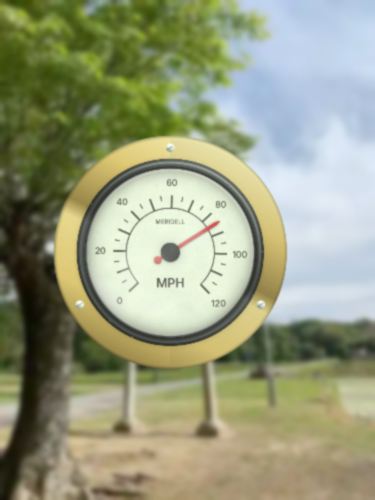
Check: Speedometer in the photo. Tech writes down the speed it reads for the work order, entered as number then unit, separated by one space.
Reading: 85 mph
